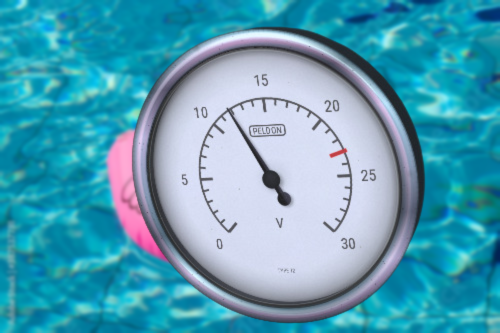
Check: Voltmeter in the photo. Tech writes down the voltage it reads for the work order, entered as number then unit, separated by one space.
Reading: 12 V
